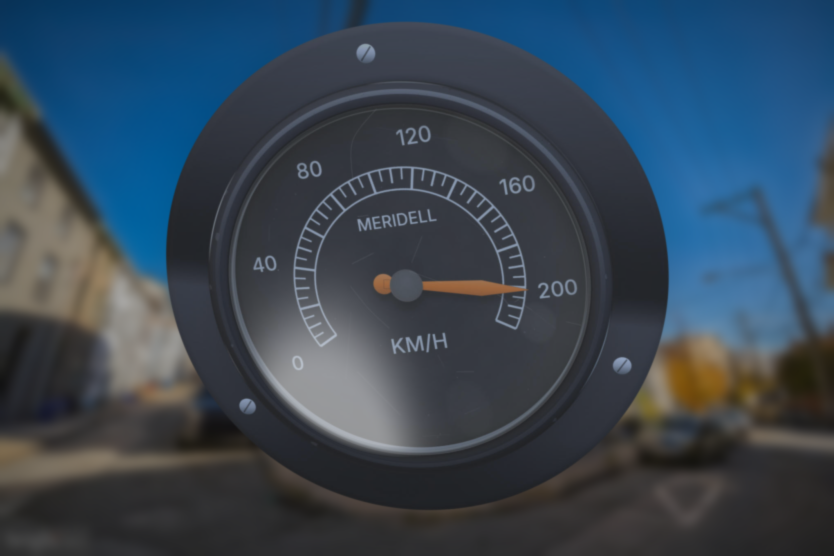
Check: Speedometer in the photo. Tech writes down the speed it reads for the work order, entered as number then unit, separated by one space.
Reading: 200 km/h
